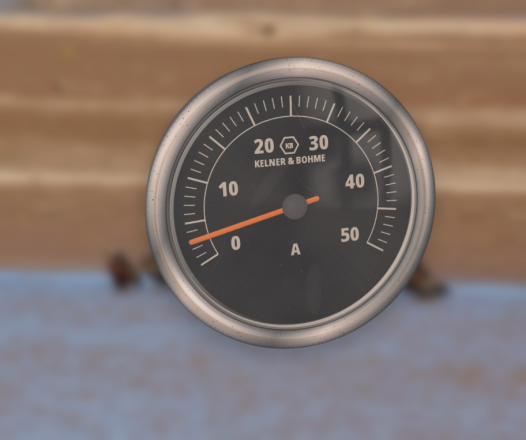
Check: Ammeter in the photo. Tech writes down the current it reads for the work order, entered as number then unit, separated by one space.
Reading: 3 A
